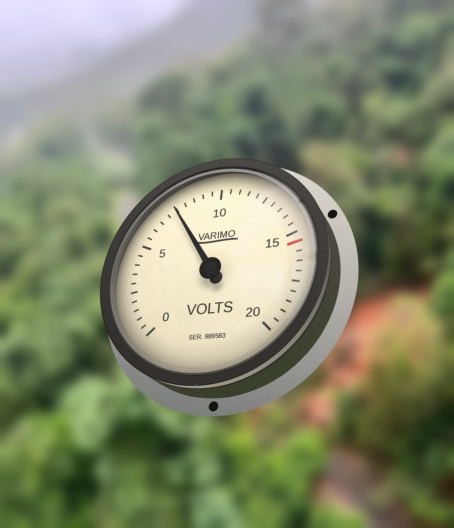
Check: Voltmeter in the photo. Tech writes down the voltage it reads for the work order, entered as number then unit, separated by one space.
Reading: 7.5 V
